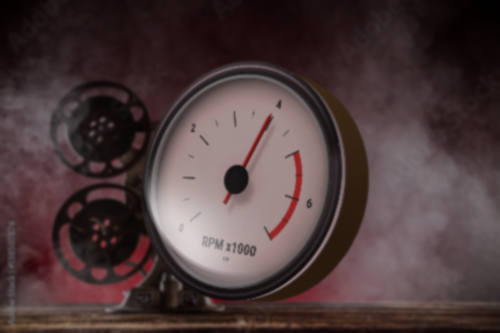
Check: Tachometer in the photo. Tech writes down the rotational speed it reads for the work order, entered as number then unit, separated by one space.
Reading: 4000 rpm
